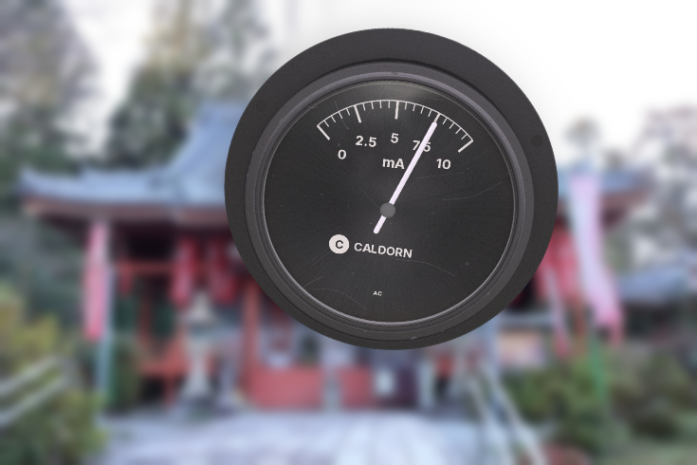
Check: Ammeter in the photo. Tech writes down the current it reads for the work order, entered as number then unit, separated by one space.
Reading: 7.5 mA
